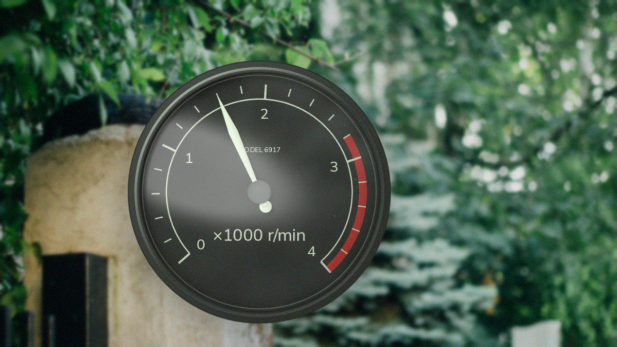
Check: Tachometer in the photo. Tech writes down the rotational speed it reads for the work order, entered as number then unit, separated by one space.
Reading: 1600 rpm
